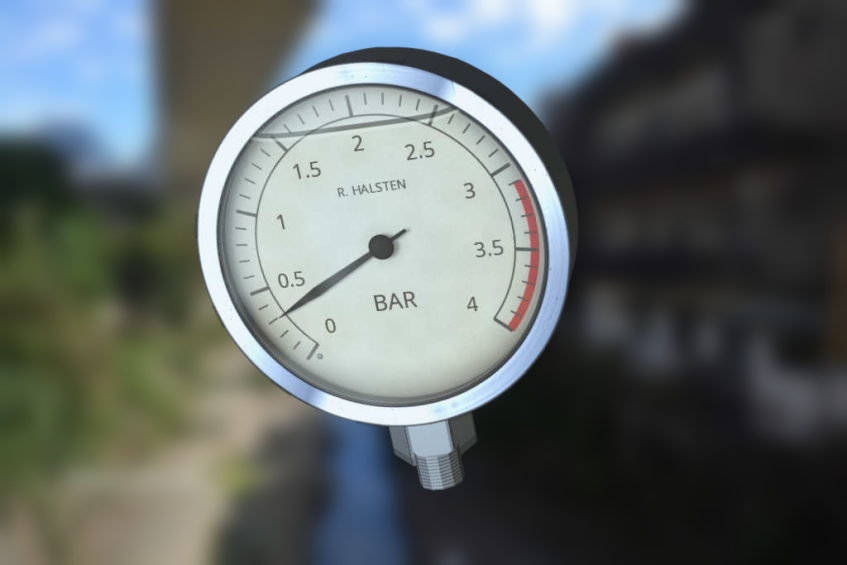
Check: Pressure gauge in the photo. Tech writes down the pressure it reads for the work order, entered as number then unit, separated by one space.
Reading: 0.3 bar
